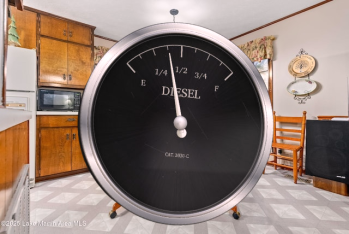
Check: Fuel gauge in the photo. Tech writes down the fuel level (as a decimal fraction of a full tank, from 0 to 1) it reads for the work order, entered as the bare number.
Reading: 0.375
